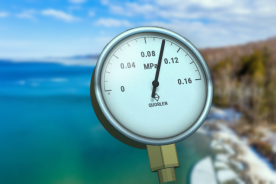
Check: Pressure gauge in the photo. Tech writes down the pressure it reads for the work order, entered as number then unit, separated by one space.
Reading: 0.1 MPa
